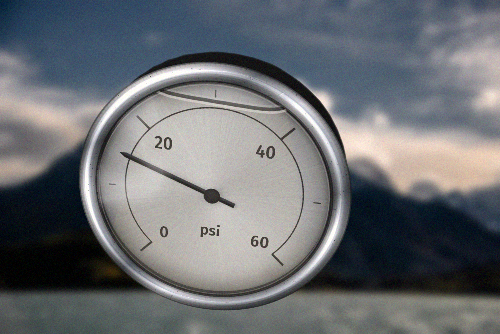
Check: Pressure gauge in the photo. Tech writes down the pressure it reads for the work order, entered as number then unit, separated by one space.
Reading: 15 psi
